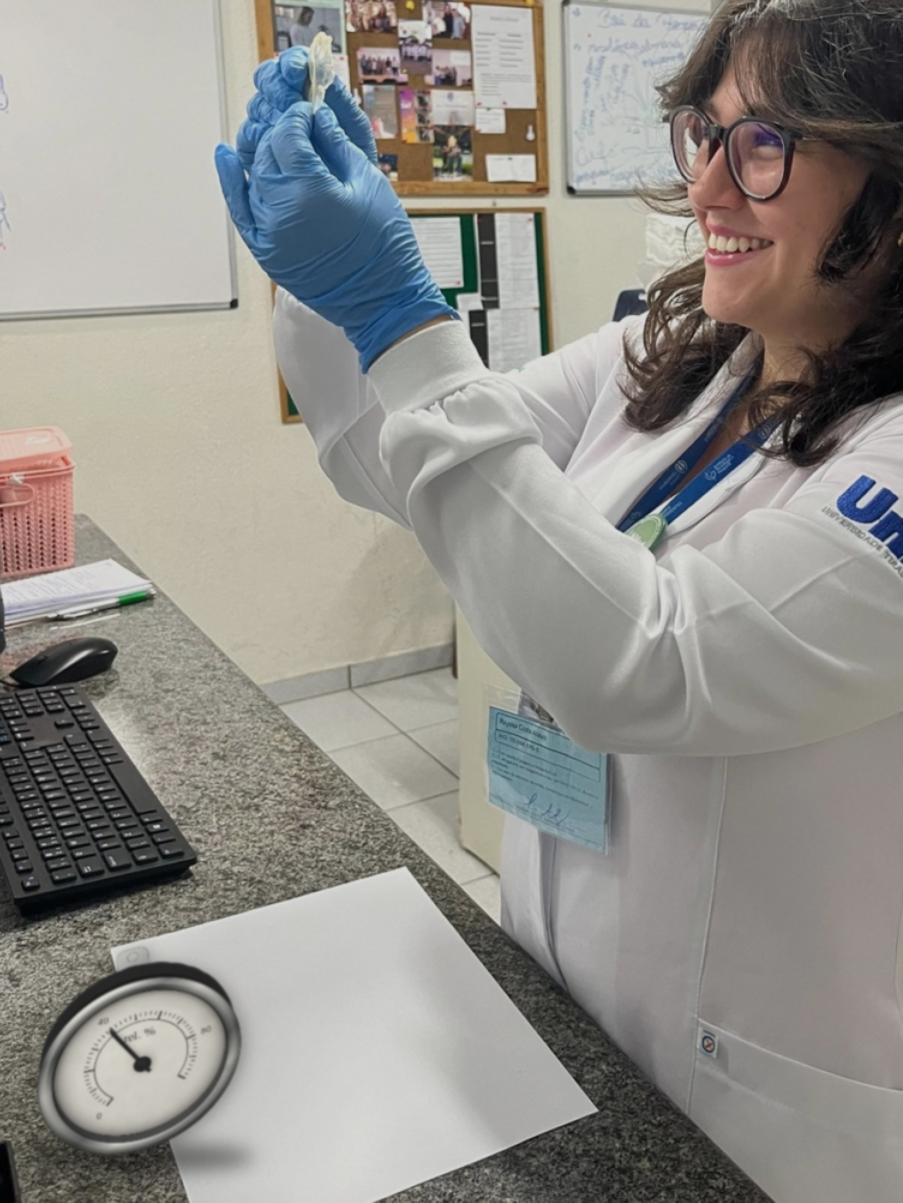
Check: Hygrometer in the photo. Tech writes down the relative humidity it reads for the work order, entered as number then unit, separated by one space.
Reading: 40 %
